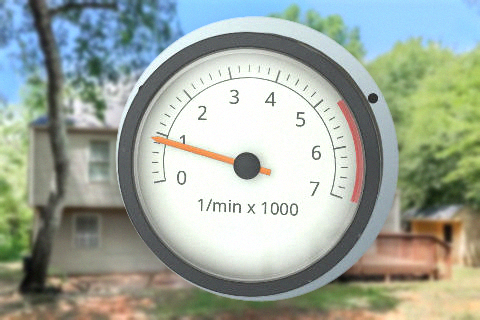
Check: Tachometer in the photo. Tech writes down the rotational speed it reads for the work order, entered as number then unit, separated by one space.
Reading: 900 rpm
